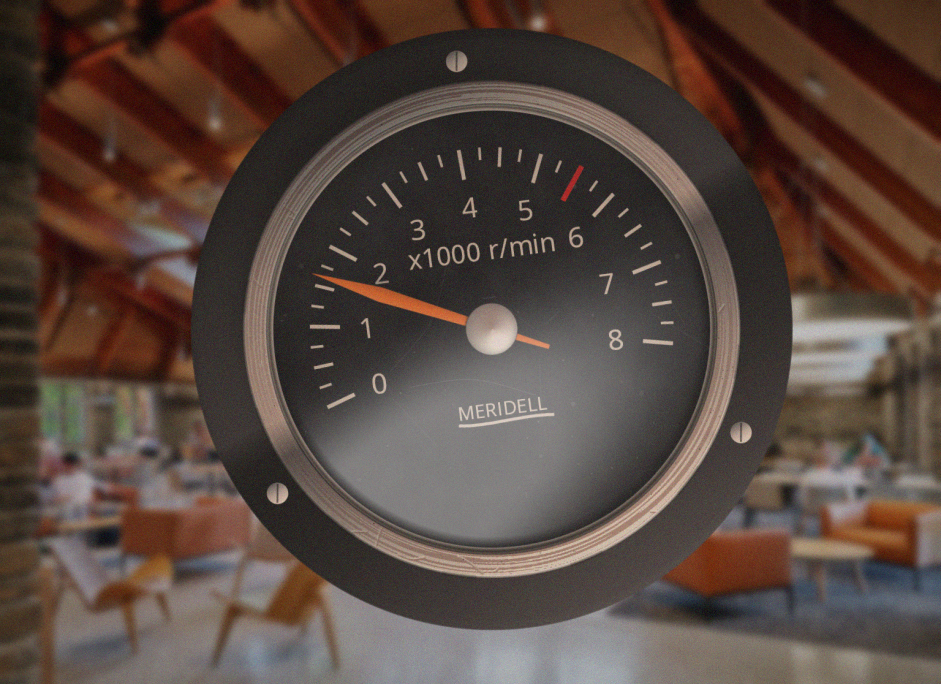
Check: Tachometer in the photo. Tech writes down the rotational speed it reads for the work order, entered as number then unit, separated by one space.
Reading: 1625 rpm
